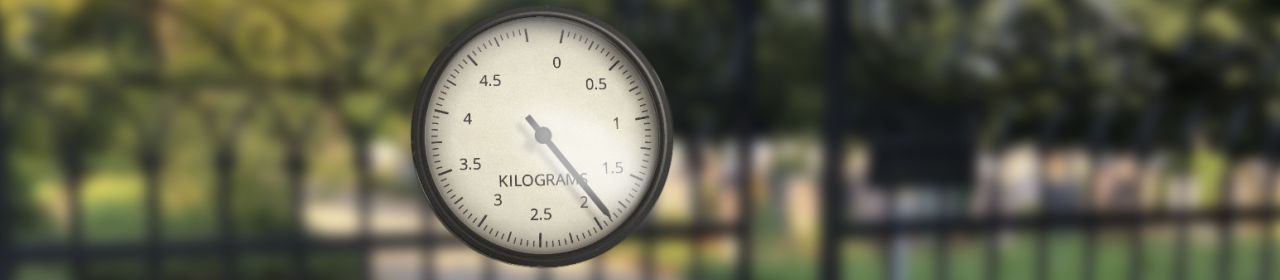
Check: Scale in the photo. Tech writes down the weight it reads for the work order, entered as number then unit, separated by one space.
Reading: 1.9 kg
